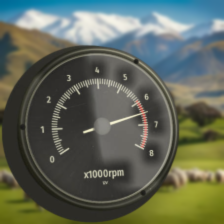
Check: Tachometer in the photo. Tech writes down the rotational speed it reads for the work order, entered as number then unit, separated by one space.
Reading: 6500 rpm
